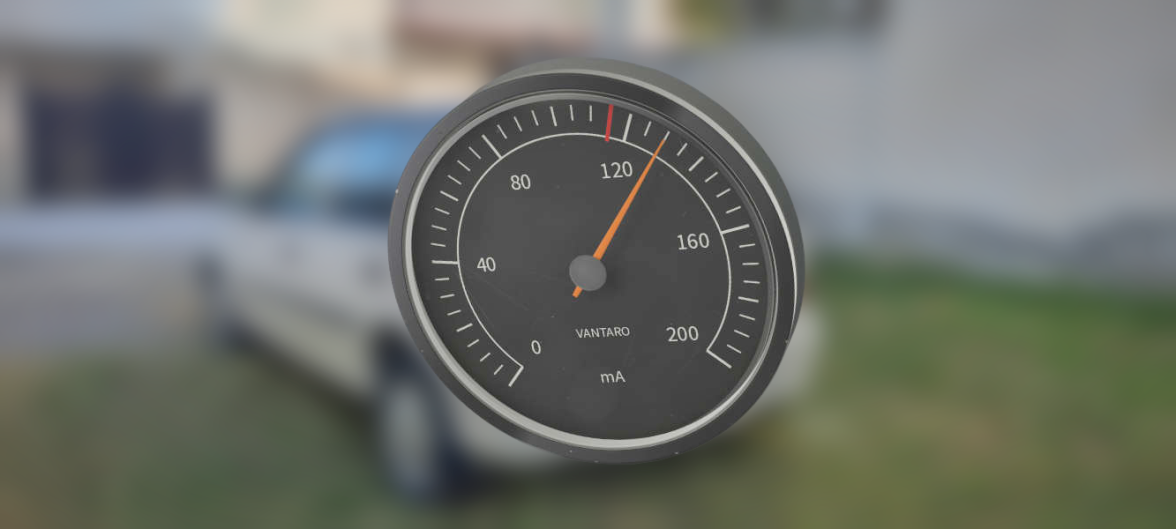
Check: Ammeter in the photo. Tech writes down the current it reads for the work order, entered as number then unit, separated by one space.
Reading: 130 mA
